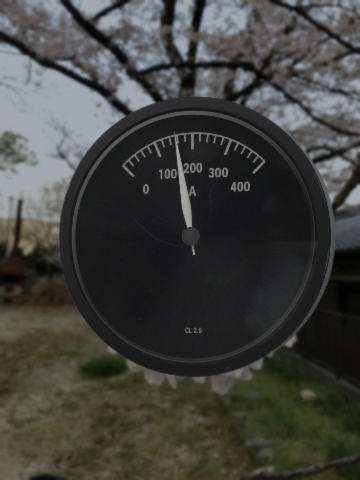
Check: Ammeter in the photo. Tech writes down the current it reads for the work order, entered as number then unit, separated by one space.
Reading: 160 A
